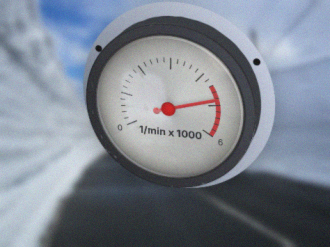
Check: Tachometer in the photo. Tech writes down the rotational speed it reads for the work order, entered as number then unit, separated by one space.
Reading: 4800 rpm
